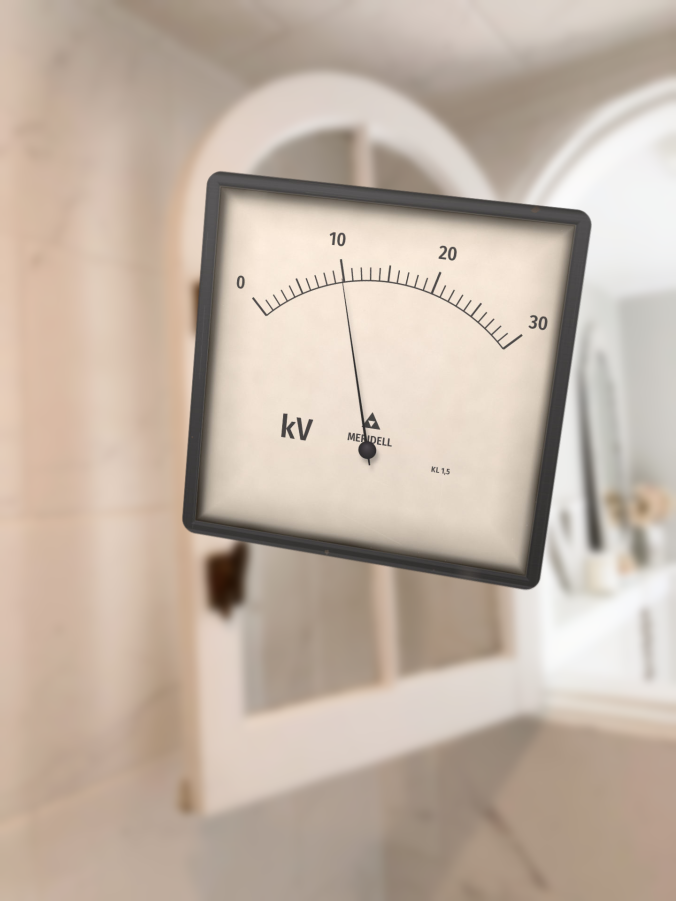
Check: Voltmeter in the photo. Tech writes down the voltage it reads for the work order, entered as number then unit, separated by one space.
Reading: 10 kV
